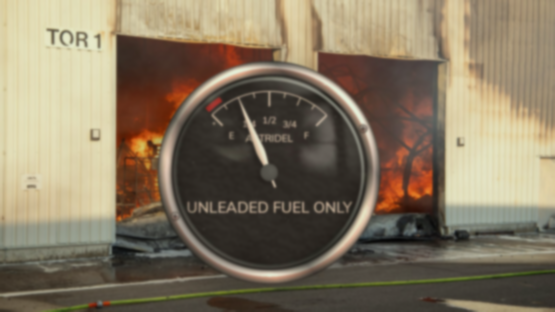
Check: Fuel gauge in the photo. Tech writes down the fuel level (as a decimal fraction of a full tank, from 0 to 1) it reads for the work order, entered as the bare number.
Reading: 0.25
